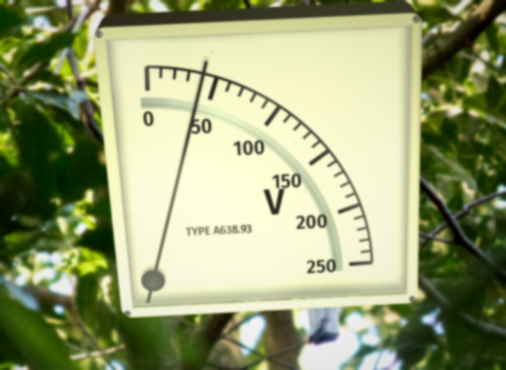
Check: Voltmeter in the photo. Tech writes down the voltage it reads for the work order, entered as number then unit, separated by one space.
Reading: 40 V
